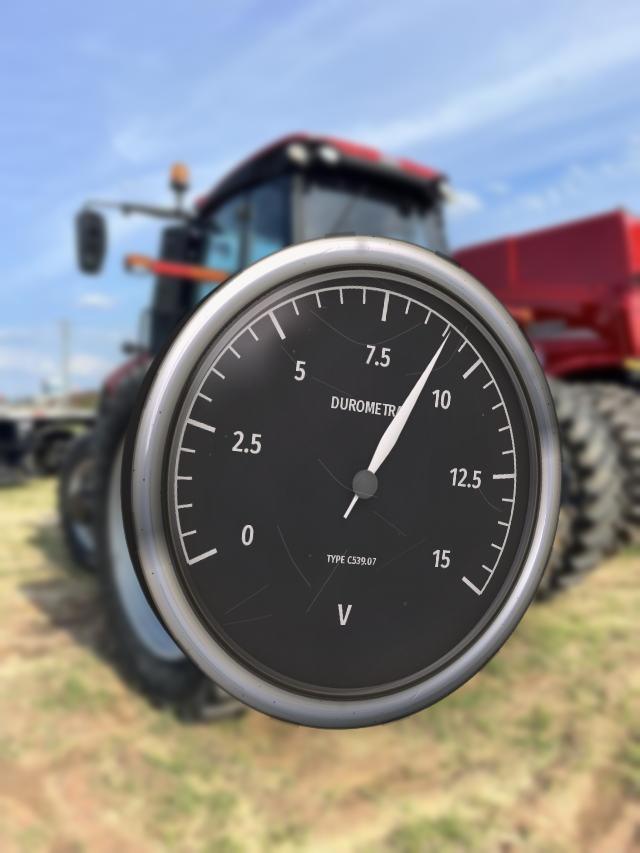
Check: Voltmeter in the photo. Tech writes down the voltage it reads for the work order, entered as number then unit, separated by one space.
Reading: 9 V
